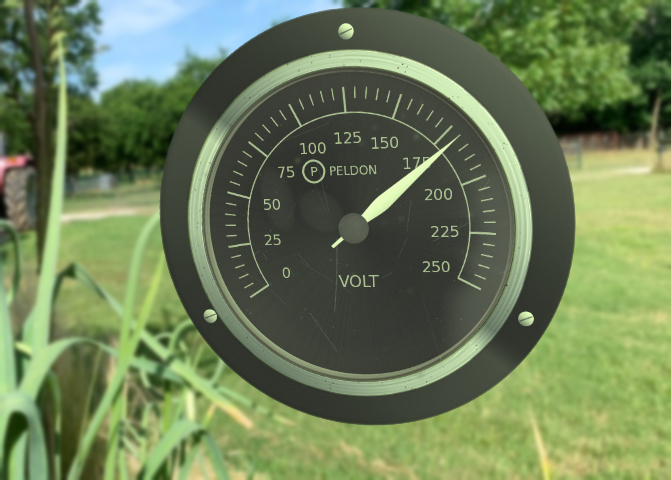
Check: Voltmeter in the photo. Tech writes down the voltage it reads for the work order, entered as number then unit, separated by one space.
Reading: 180 V
